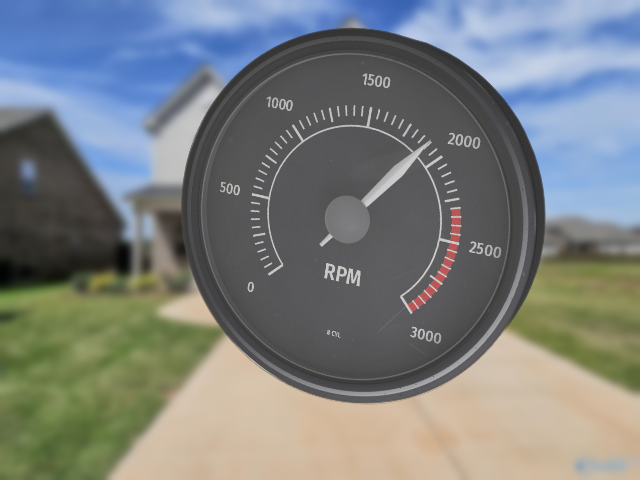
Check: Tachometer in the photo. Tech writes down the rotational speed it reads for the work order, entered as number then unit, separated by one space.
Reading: 1900 rpm
